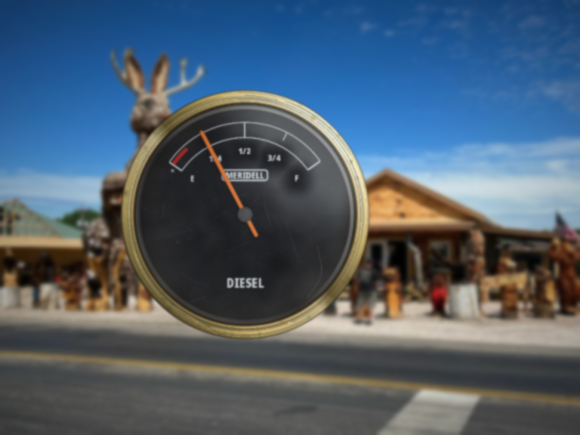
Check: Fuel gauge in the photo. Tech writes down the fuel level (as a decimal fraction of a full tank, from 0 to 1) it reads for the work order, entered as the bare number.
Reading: 0.25
